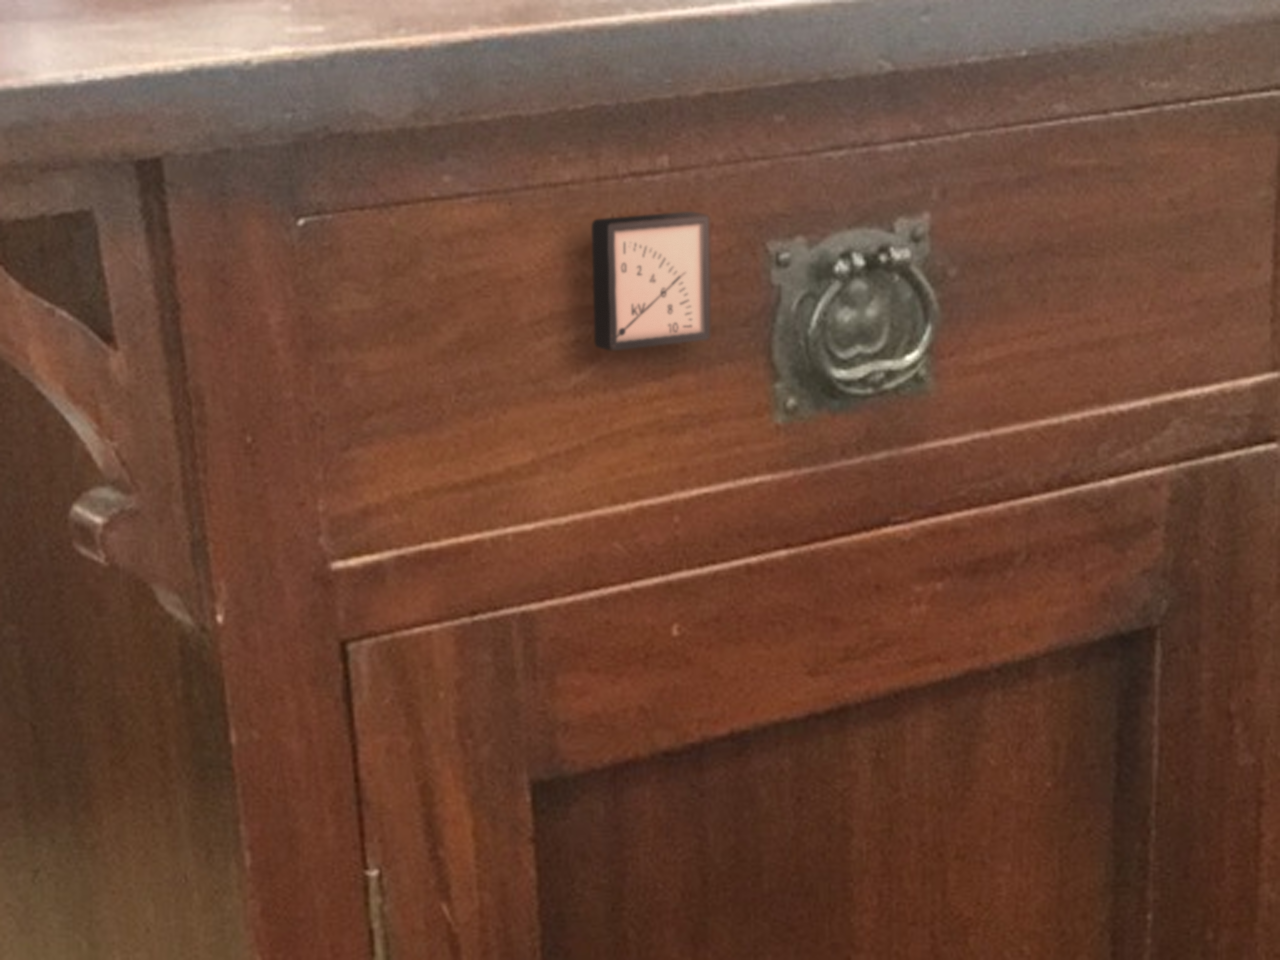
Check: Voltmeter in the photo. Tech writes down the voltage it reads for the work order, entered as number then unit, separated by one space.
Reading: 6 kV
